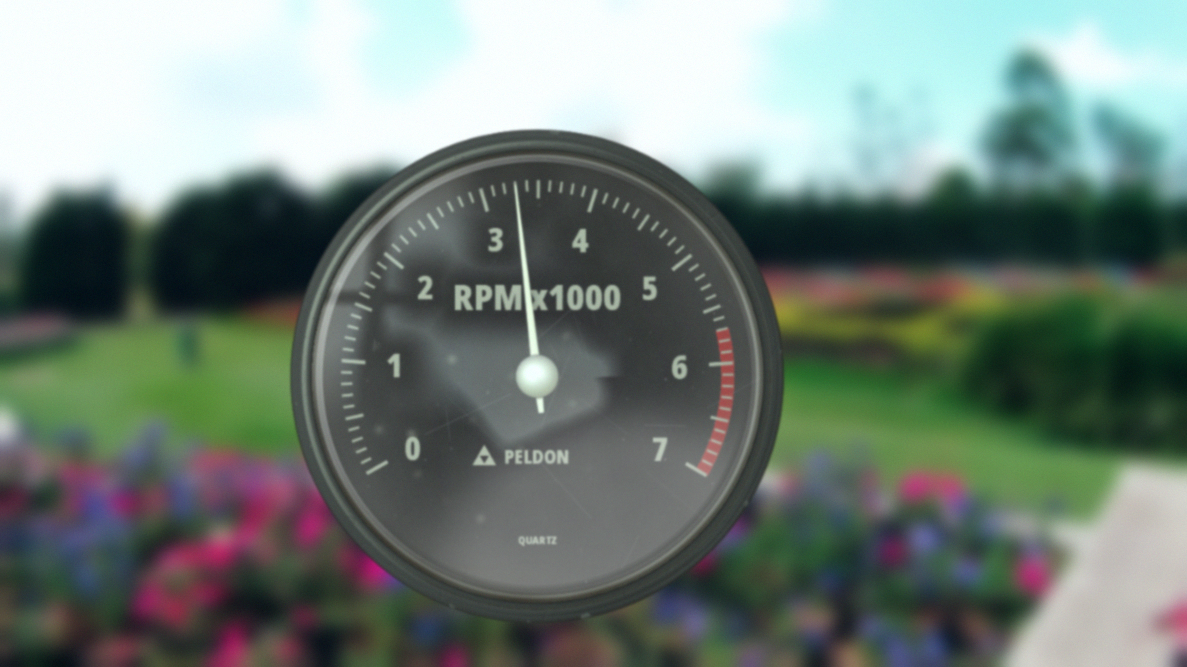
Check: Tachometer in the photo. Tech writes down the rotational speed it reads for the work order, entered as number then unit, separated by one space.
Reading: 3300 rpm
